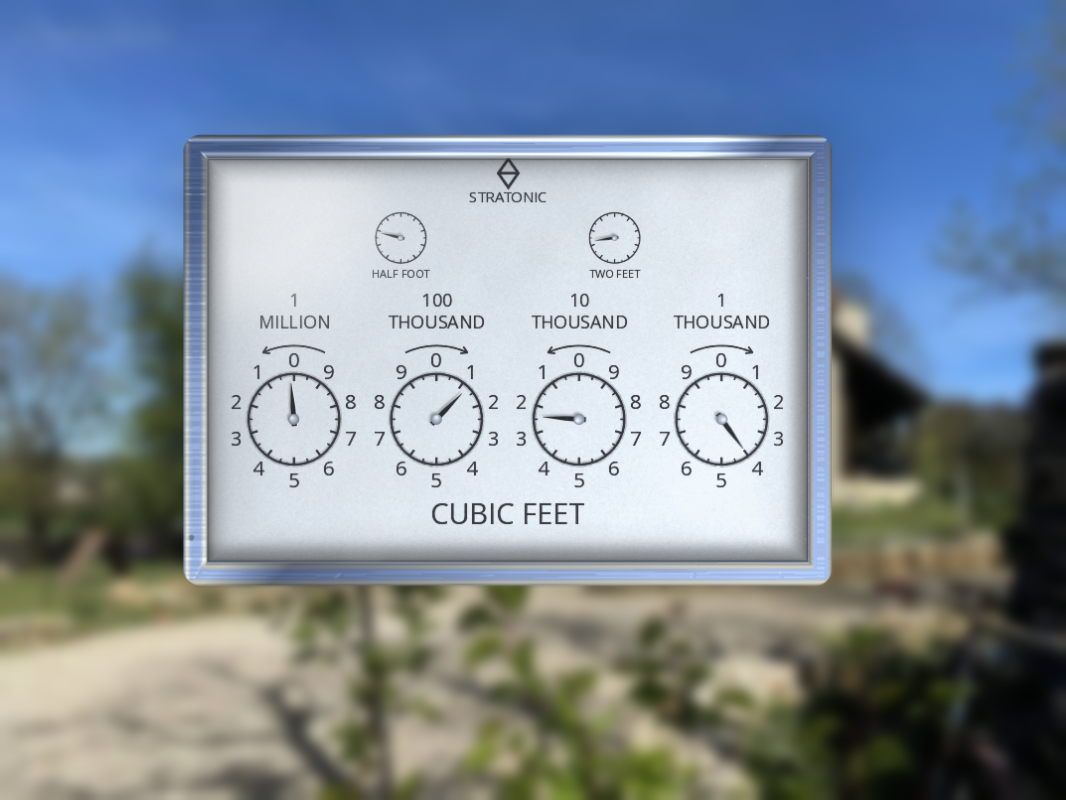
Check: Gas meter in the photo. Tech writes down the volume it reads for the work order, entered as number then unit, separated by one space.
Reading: 12400 ft³
